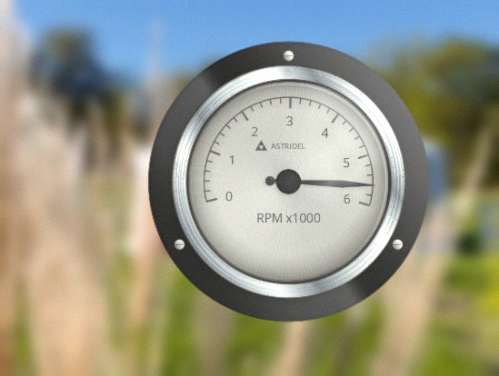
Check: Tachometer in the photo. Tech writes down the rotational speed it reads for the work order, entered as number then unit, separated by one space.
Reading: 5600 rpm
